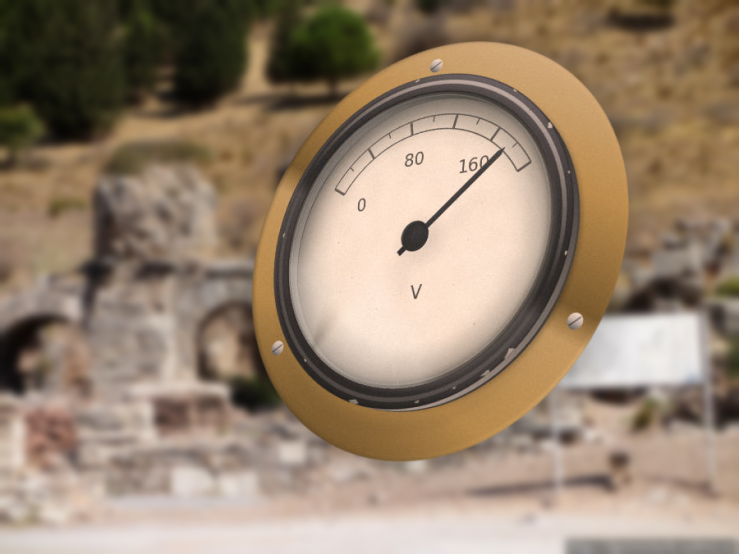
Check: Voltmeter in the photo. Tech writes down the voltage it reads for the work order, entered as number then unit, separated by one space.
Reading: 180 V
